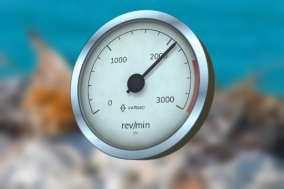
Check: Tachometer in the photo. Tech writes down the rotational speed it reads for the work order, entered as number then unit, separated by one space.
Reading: 2100 rpm
